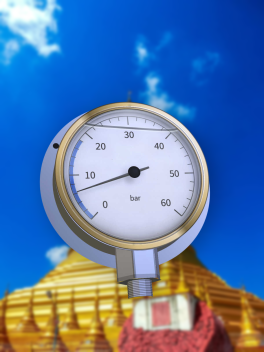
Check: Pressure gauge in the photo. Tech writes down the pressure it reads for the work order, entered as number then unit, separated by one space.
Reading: 6 bar
